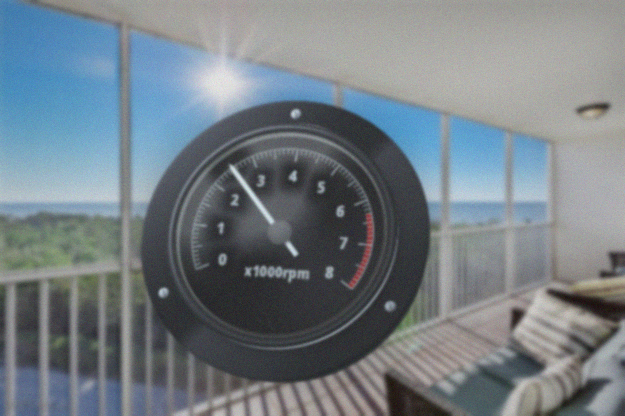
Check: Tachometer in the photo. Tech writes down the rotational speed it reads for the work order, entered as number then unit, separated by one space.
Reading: 2500 rpm
